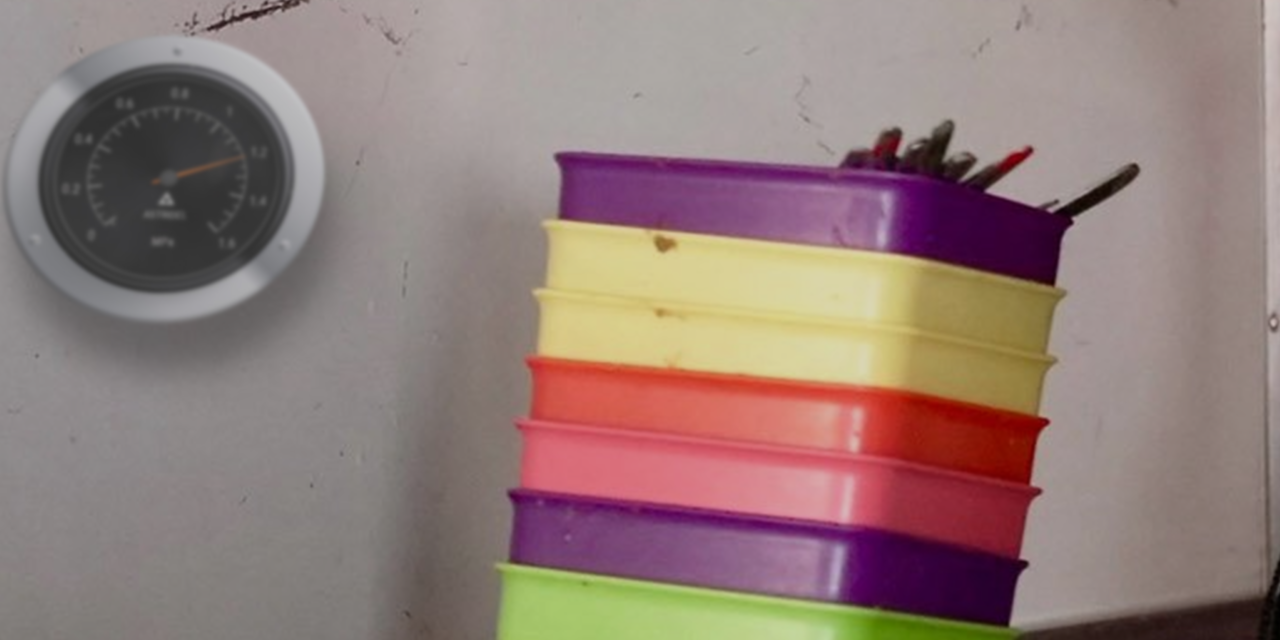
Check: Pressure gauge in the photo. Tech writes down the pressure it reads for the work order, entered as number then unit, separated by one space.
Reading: 1.2 MPa
